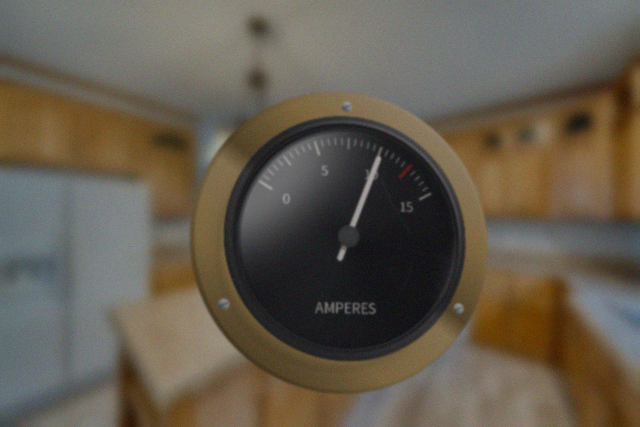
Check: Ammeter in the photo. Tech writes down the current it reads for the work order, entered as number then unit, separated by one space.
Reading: 10 A
